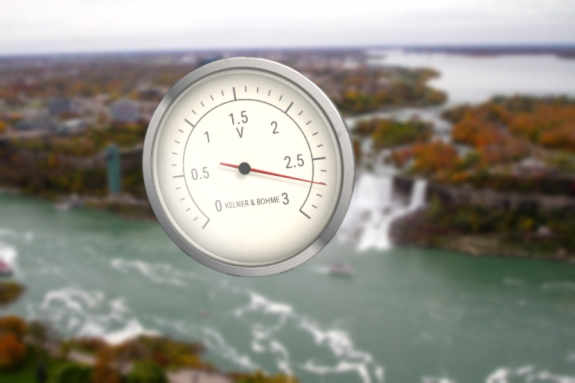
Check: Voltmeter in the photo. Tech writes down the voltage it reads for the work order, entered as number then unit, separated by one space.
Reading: 2.7 V
